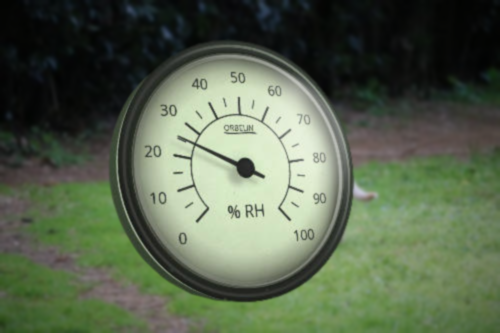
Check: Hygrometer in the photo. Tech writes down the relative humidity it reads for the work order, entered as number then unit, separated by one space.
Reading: 25 %
